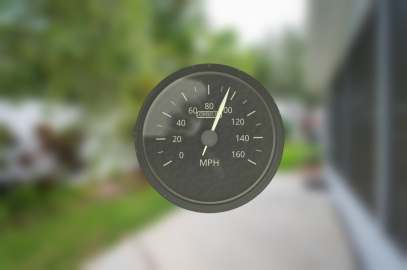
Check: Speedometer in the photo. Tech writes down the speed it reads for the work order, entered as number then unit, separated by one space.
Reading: 95 mph
